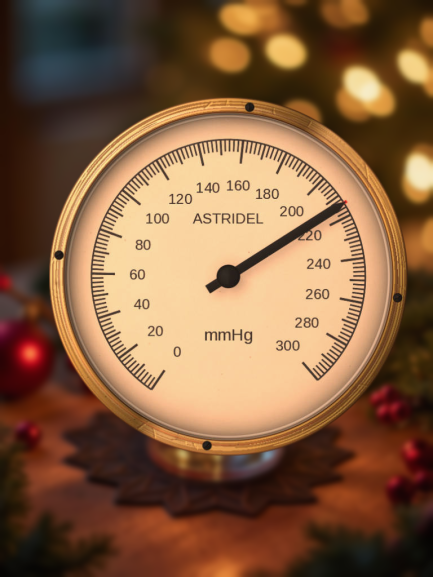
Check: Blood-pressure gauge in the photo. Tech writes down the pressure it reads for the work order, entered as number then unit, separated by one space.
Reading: 214 mmHg
